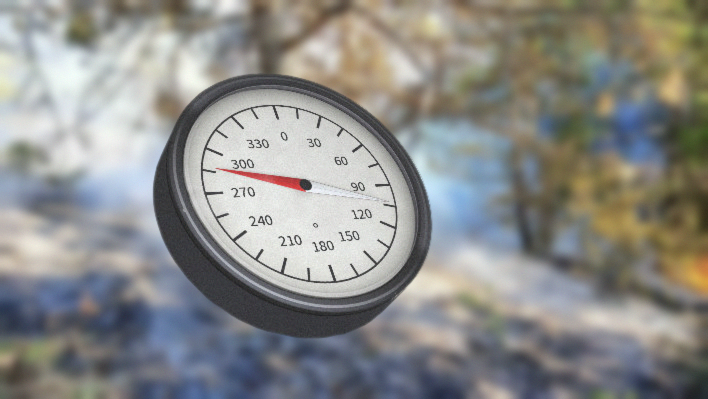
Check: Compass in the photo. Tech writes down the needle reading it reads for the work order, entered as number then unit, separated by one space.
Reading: 285 °
